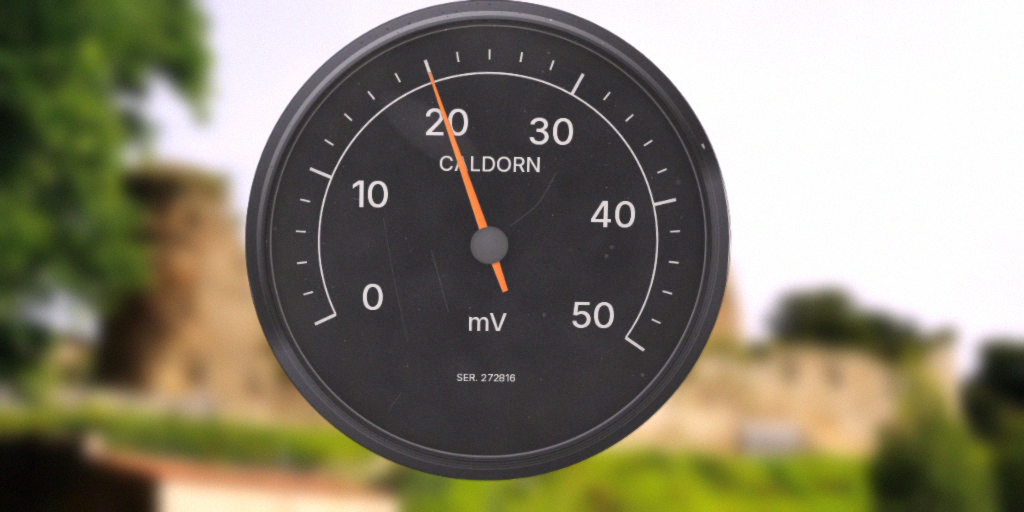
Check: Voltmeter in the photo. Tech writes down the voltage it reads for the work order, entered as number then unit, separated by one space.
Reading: 20 mV
